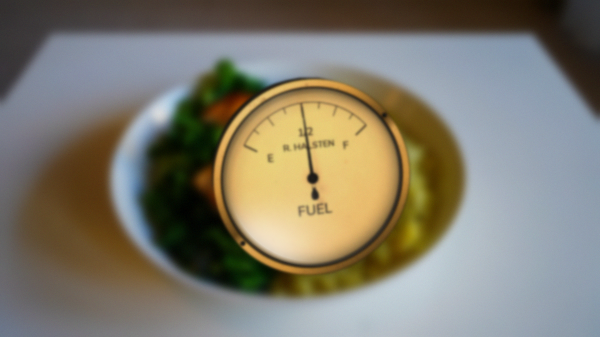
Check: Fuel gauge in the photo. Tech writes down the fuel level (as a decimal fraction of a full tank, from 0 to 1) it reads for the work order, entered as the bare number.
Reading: 0.5
